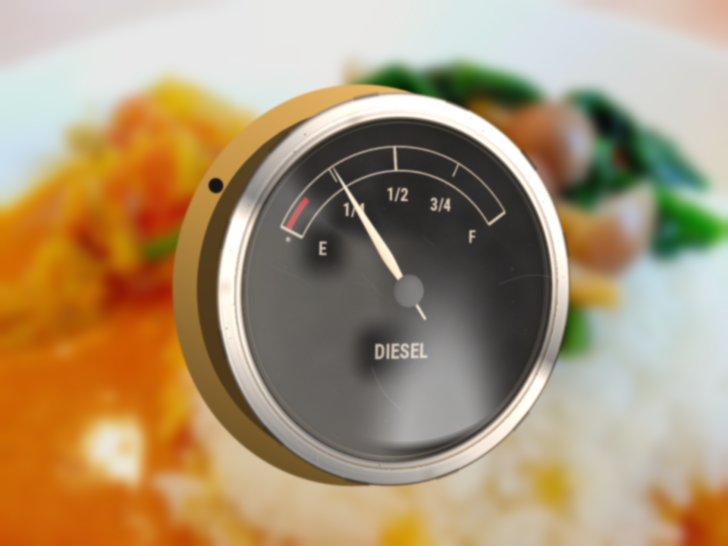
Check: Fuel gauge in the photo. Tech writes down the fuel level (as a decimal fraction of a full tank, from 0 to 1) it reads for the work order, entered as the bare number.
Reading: 0.25
